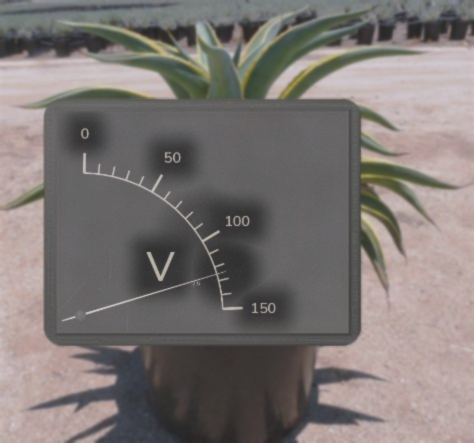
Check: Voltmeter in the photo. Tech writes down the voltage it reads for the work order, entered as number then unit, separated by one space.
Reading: 125 V
